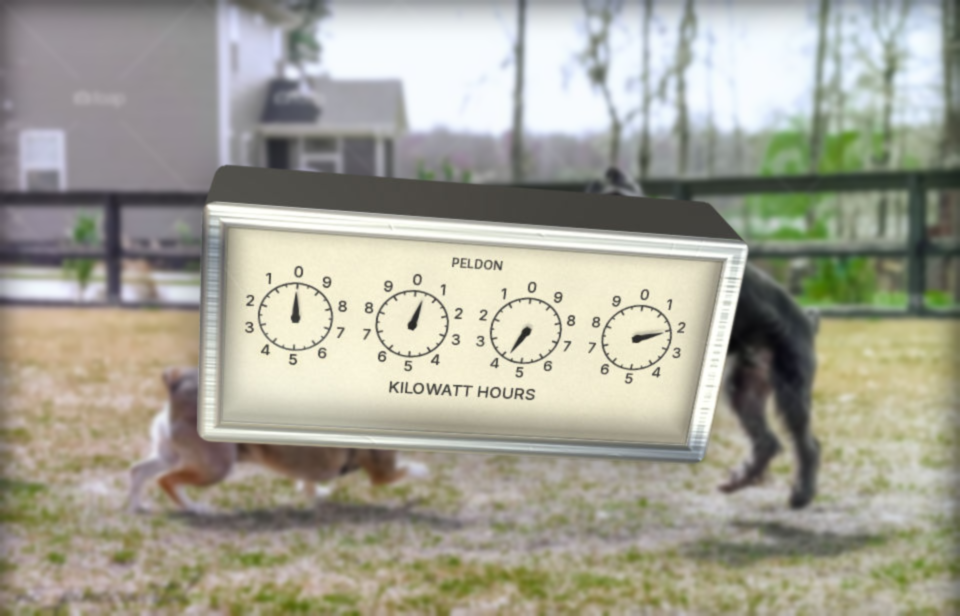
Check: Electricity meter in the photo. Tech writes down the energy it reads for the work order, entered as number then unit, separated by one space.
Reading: 42 kWh
